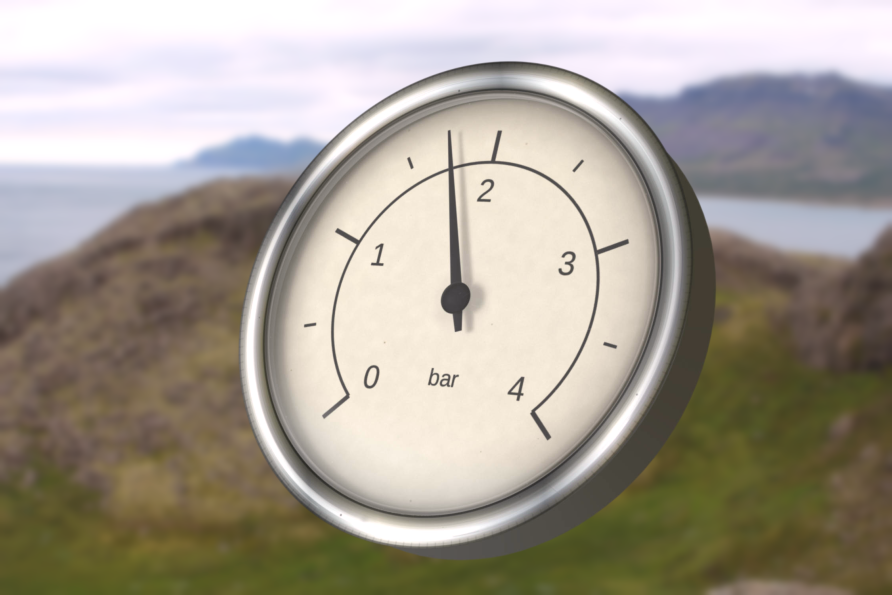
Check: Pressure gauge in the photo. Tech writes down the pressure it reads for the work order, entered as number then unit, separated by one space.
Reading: 1.75 bar
